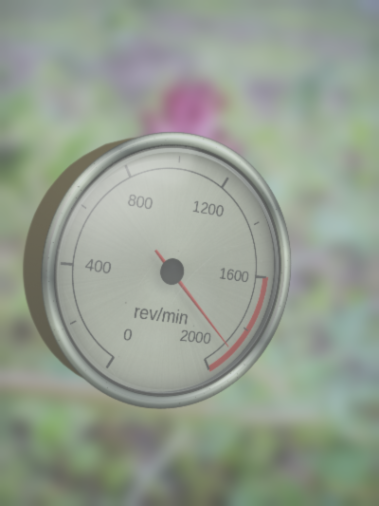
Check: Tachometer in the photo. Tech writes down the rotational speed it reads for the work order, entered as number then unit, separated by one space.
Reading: 1900 rpm
